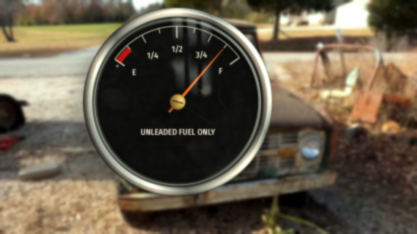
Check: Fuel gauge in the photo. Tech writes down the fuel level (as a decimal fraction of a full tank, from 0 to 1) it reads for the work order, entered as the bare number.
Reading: 0.875
